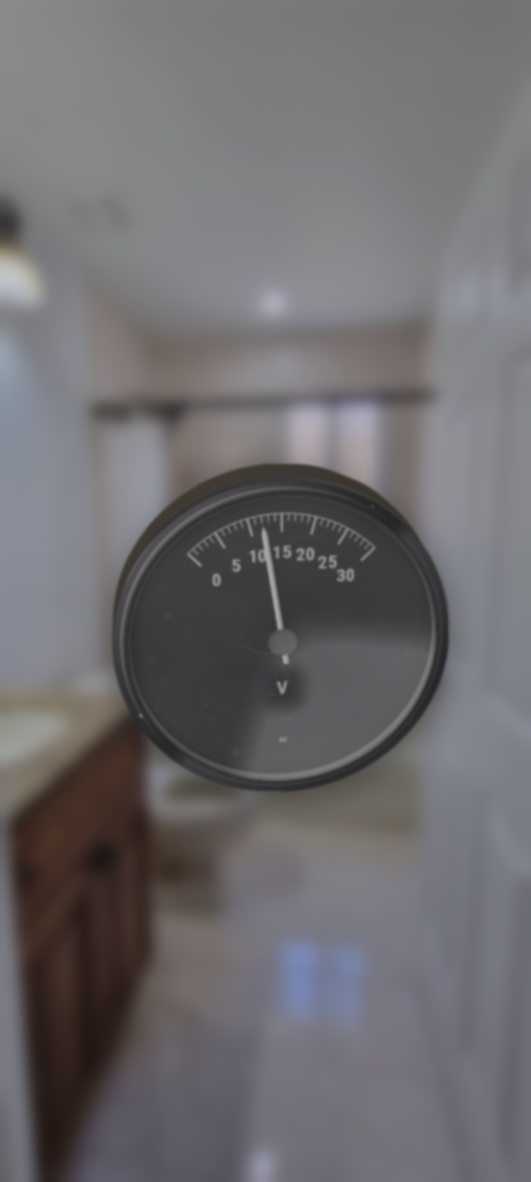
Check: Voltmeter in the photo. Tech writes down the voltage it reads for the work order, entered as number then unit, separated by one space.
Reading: 12 V
